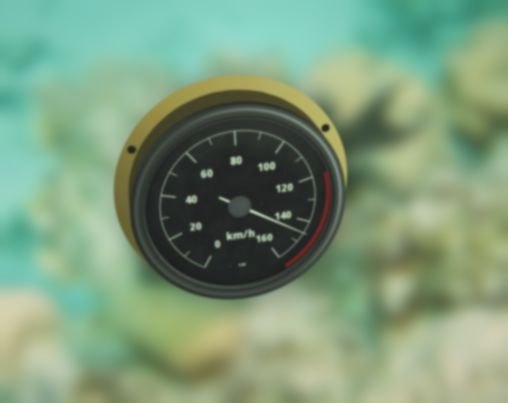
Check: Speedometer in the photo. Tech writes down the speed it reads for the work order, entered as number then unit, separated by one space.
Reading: 145 km/h
